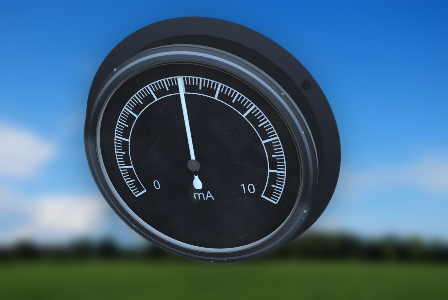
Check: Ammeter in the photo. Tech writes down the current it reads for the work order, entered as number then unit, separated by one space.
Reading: 5 mA
